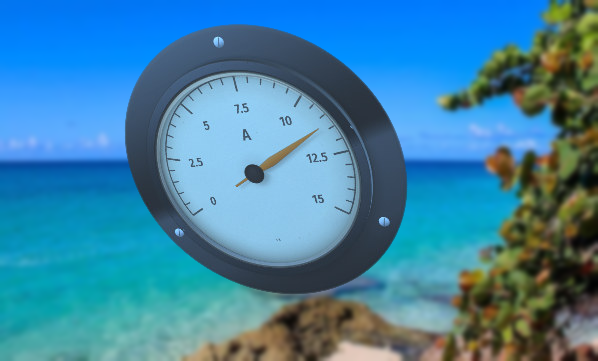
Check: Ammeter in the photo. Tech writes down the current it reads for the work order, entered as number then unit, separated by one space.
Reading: 11.25 A
